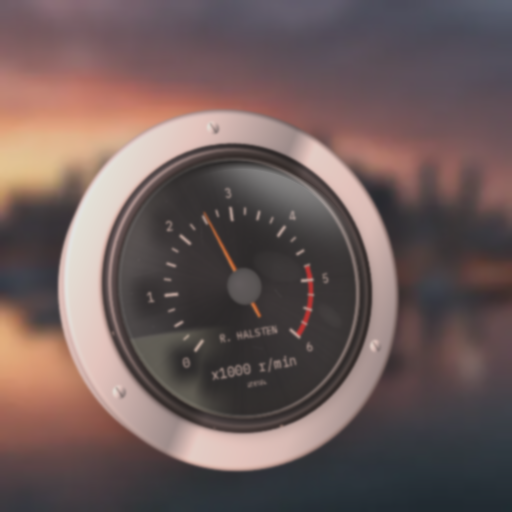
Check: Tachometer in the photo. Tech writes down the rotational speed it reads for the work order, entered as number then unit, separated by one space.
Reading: 2500 rpm
